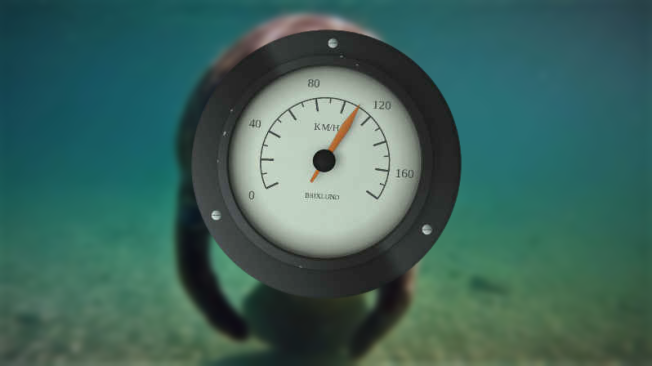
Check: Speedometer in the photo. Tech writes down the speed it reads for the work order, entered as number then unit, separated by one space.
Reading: 110 km/h
